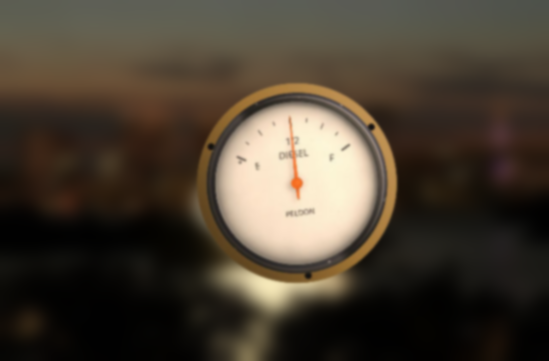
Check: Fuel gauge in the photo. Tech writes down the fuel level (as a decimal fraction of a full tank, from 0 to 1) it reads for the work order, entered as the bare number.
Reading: 0.5
